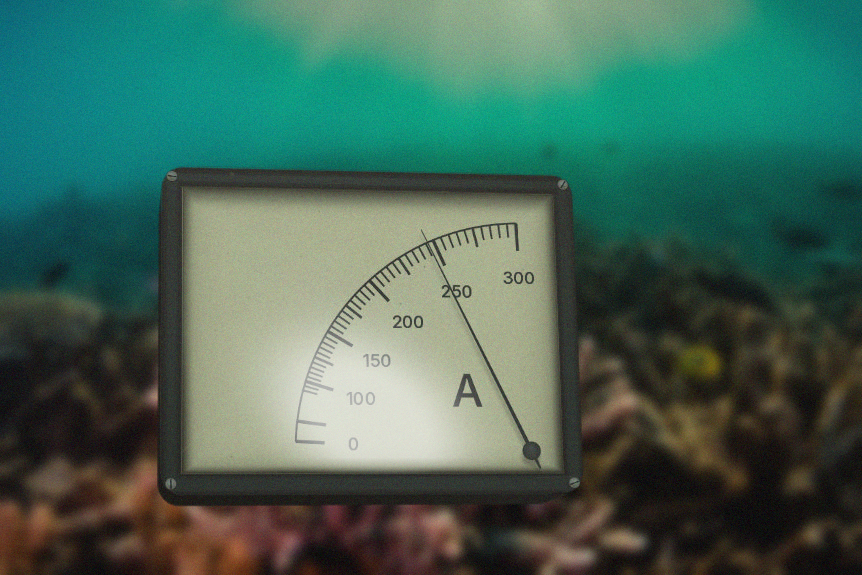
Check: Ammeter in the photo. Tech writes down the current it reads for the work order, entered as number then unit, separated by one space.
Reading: 245 A
